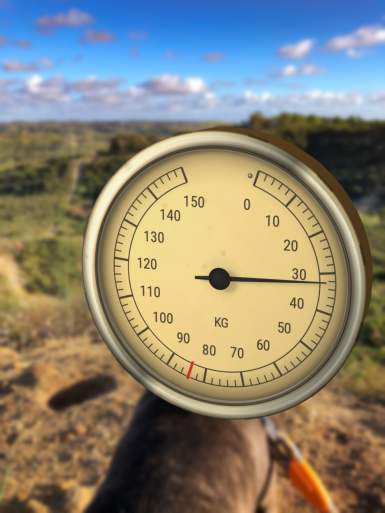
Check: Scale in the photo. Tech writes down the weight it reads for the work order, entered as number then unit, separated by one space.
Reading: 32 kg
